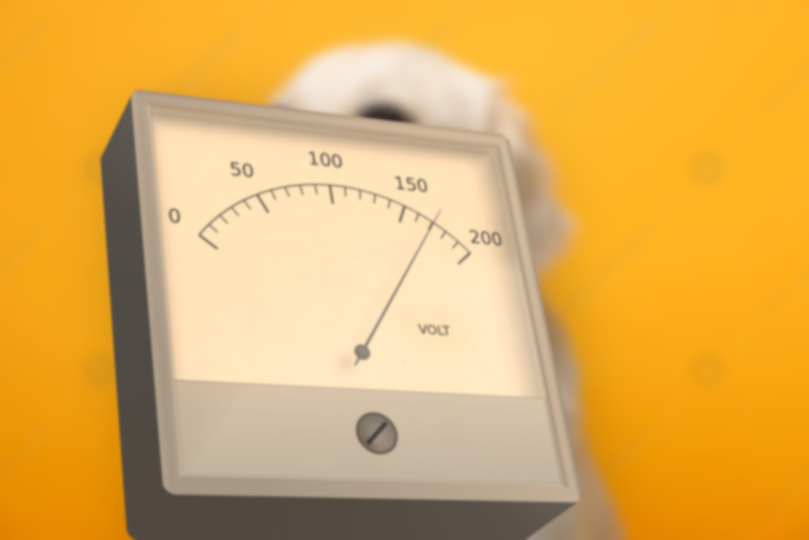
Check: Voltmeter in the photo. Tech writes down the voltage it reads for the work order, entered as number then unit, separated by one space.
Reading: 170 V
